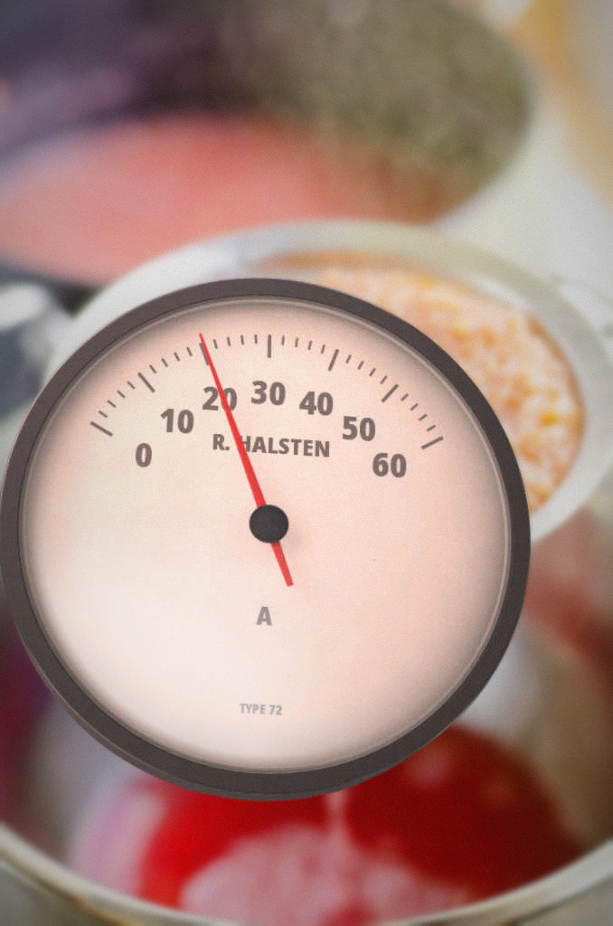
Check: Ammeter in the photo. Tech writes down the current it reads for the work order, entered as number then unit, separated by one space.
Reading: 20 A
